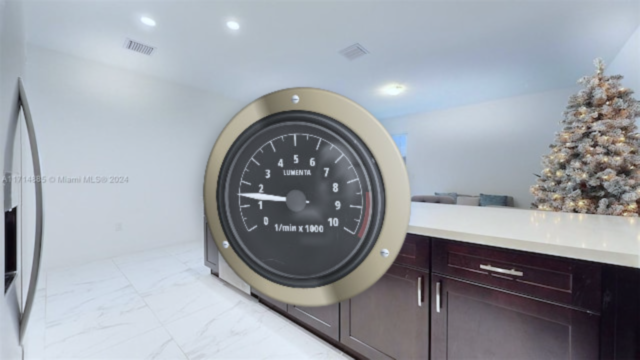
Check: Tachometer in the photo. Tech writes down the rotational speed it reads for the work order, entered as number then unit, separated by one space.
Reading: 1500 rpm
